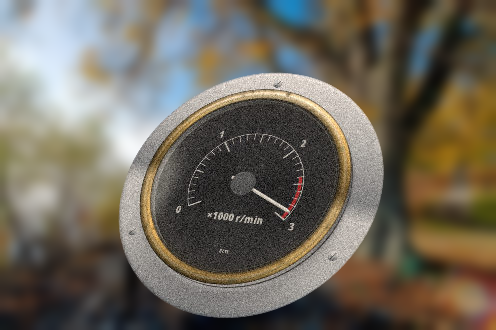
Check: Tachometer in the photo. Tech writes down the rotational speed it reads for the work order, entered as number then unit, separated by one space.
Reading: 2900 rpm
